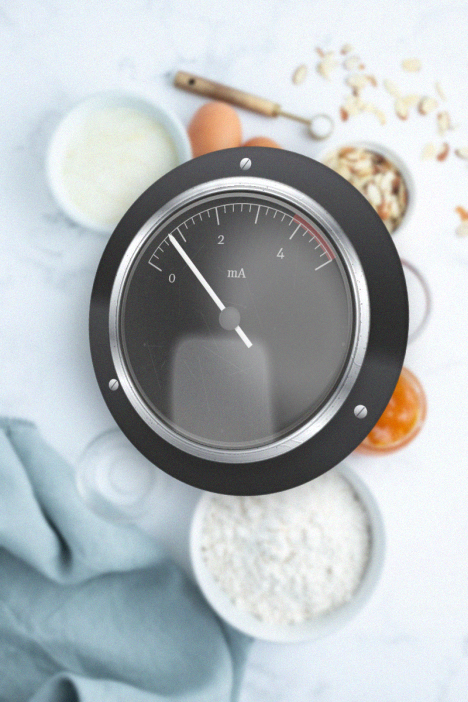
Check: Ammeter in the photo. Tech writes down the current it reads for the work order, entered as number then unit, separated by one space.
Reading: 0.8 mA
